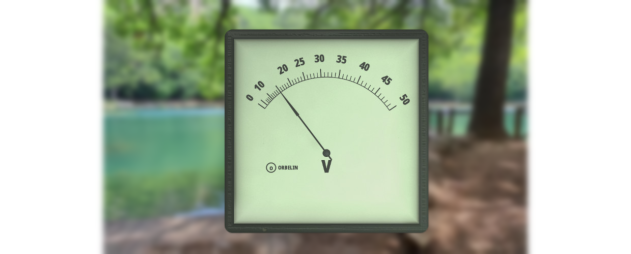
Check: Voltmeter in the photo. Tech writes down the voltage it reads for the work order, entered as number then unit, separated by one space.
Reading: 15 V
